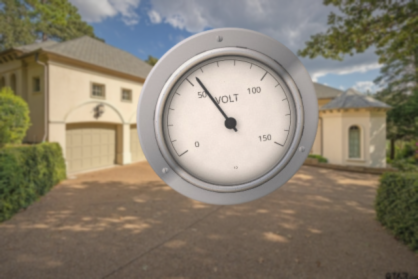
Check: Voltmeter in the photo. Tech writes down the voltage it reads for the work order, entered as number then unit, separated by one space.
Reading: 55 V
